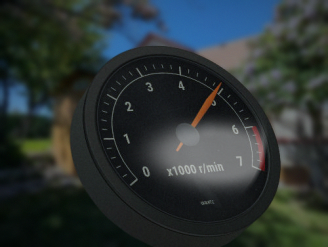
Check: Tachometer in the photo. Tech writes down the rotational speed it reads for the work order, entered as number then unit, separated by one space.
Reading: 4900 rpm
